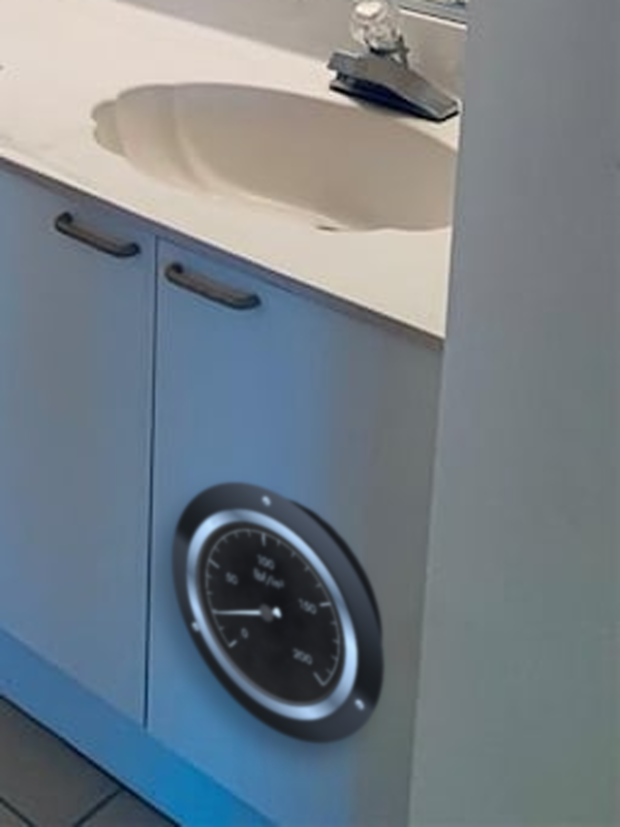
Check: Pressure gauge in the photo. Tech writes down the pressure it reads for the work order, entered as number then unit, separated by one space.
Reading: 20 psi
